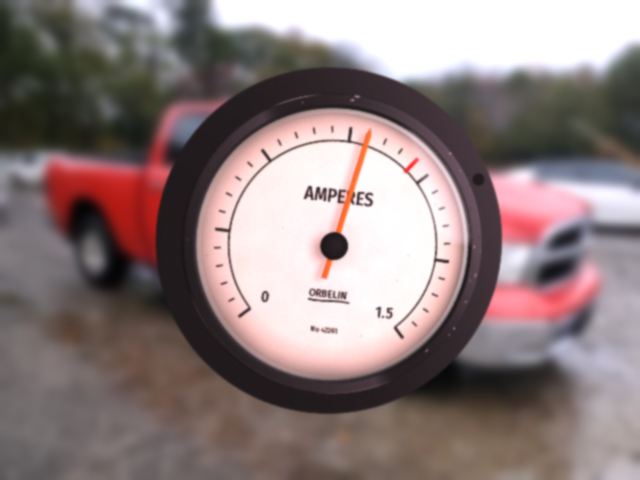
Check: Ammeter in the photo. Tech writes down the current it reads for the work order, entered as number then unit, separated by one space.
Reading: 0.8 A
